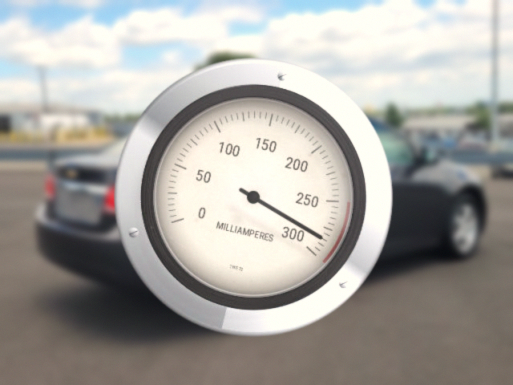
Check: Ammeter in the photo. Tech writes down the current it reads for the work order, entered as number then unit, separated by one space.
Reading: 285 mA
